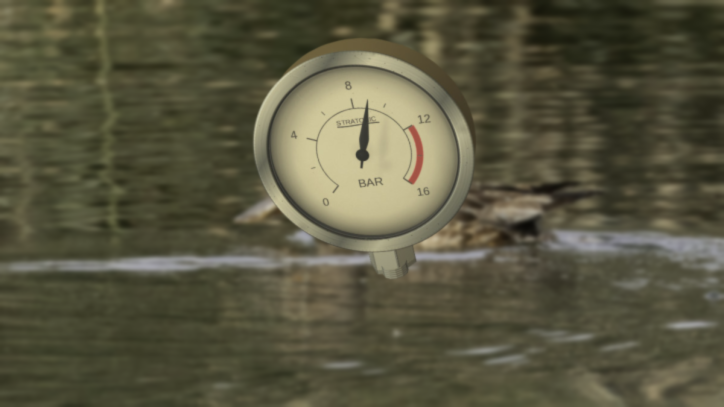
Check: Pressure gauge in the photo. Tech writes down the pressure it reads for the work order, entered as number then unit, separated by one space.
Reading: 9 bar
